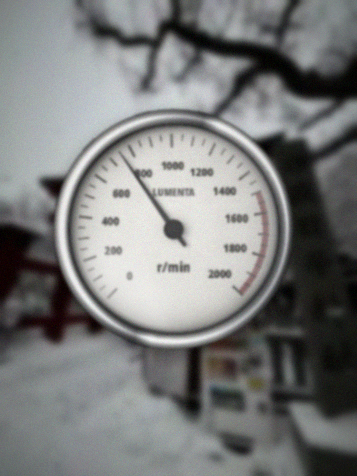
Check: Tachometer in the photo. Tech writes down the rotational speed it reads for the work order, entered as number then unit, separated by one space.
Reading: 750 rpm
